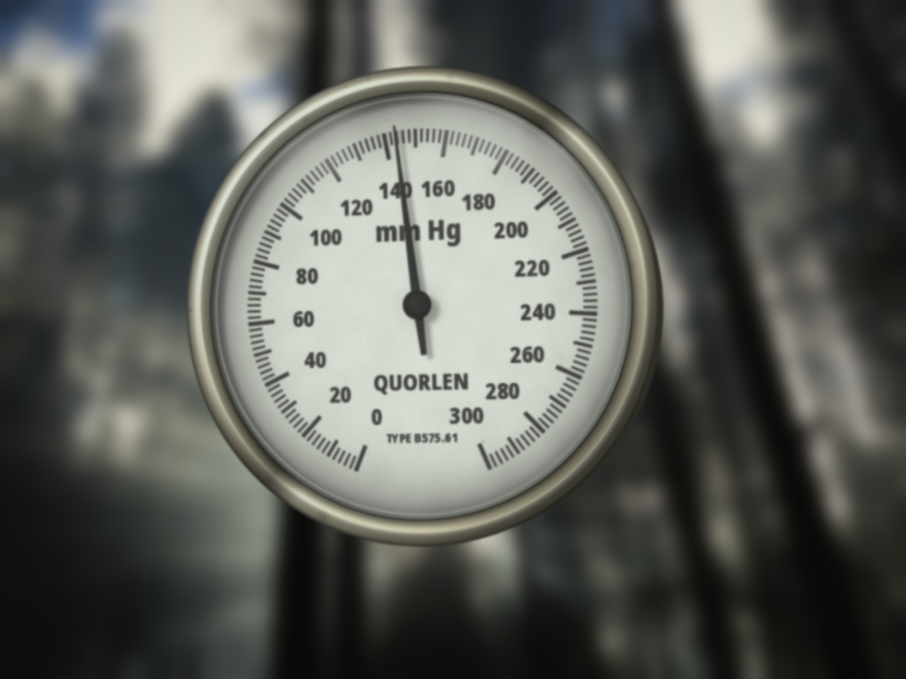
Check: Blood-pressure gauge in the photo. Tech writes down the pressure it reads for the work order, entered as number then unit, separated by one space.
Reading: 144 mmHg
